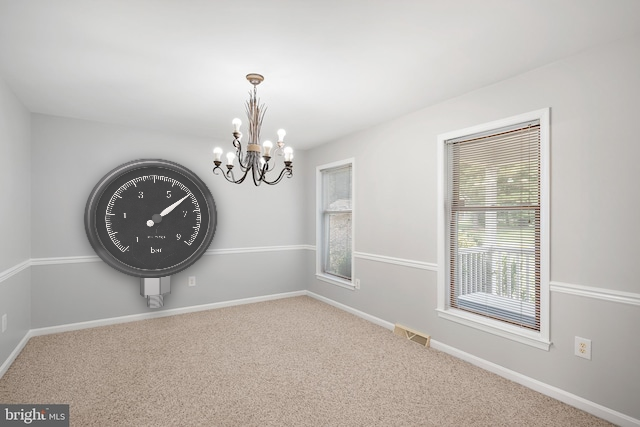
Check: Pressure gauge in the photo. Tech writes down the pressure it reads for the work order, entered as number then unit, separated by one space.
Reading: 6 bar
